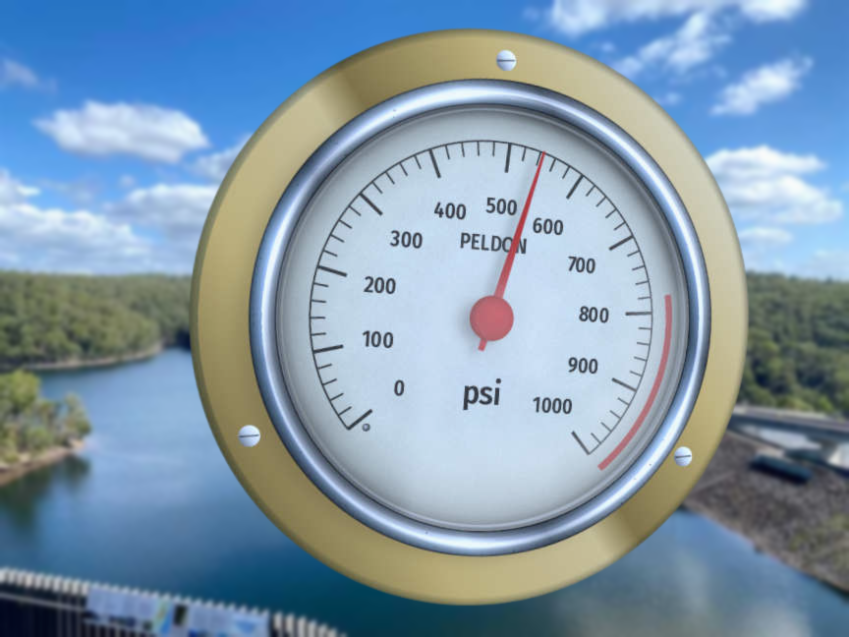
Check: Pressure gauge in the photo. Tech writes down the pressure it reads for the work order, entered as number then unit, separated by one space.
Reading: 540 psi
